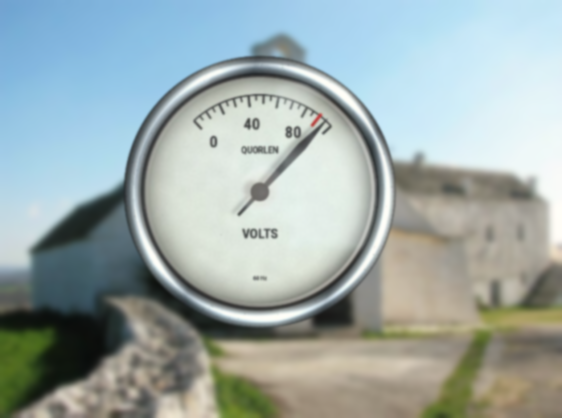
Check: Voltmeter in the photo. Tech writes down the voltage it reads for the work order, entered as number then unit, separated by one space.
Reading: 95 V
